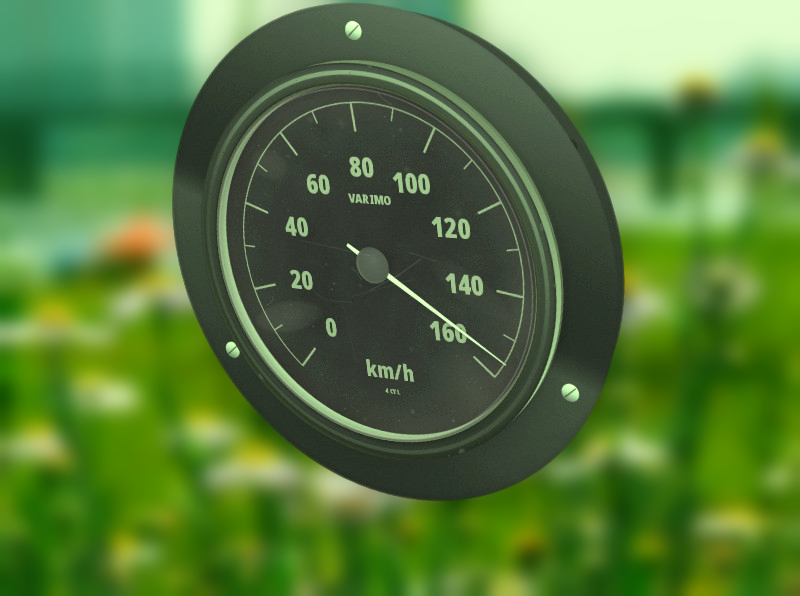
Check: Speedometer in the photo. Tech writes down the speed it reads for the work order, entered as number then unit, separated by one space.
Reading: 155 km/h
